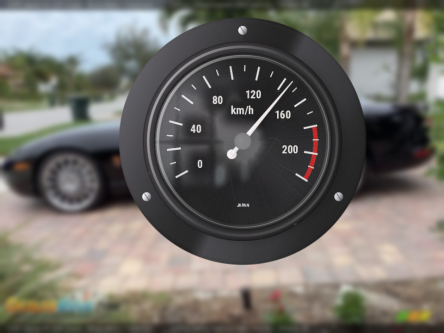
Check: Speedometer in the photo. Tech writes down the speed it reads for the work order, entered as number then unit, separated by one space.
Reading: 145 km/h
